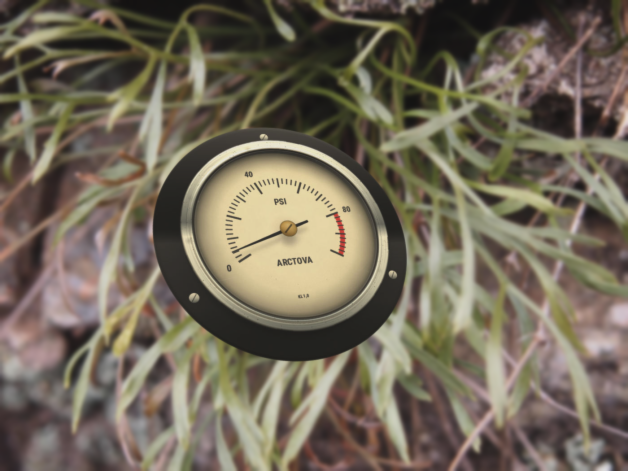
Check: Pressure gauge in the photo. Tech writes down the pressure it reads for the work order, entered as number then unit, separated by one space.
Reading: 4 psi
